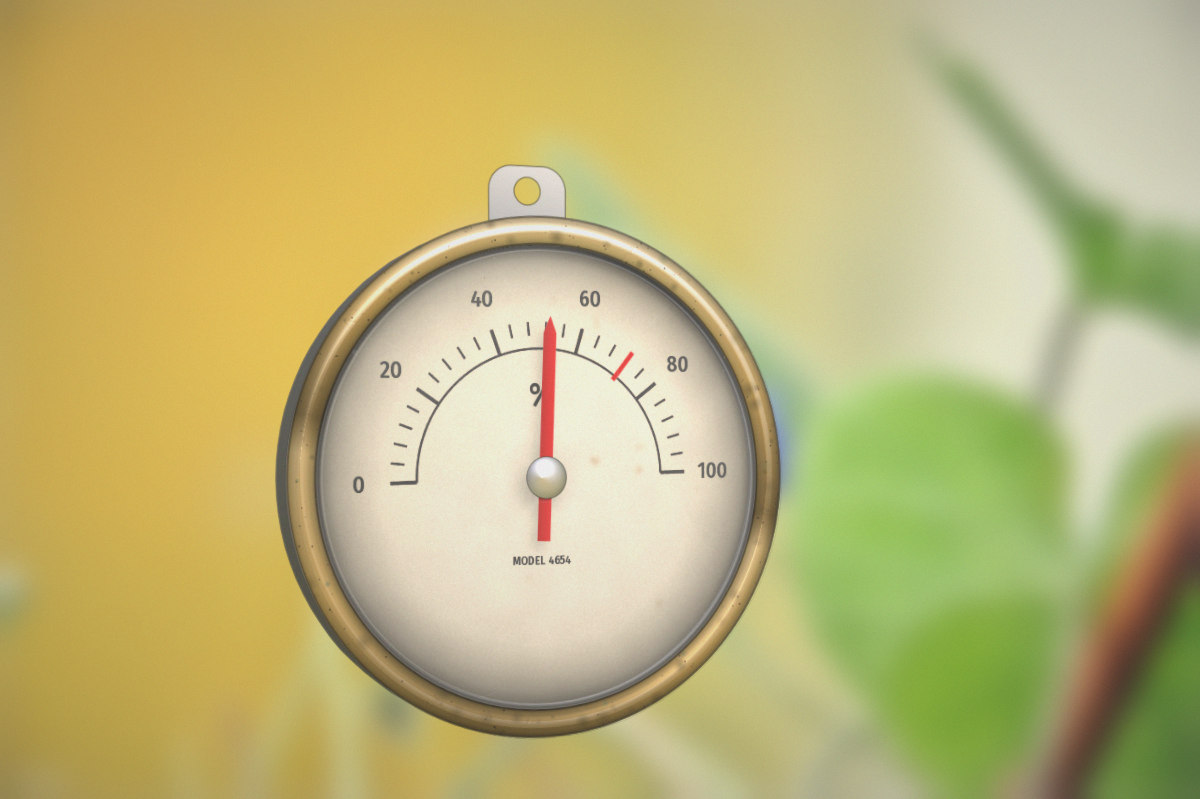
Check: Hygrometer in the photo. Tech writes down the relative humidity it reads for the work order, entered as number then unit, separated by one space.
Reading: 52 %
